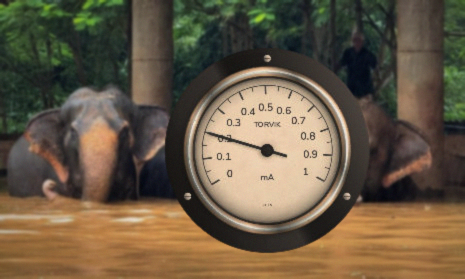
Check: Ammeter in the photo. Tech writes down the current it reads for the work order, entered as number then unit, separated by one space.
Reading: 0.2 mA
